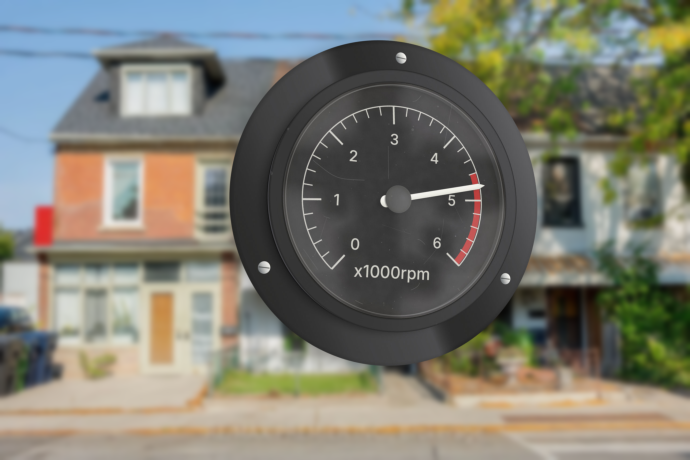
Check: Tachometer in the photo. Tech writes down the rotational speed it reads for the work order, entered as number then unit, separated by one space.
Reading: 4800 rpm
